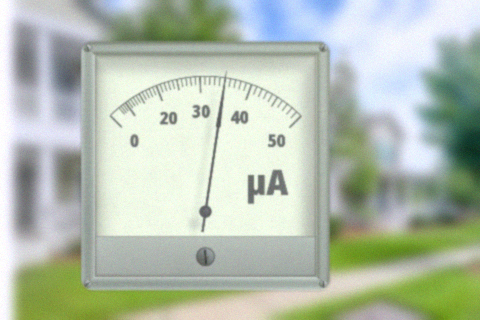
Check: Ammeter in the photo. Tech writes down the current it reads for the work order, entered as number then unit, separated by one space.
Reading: 35 µA
